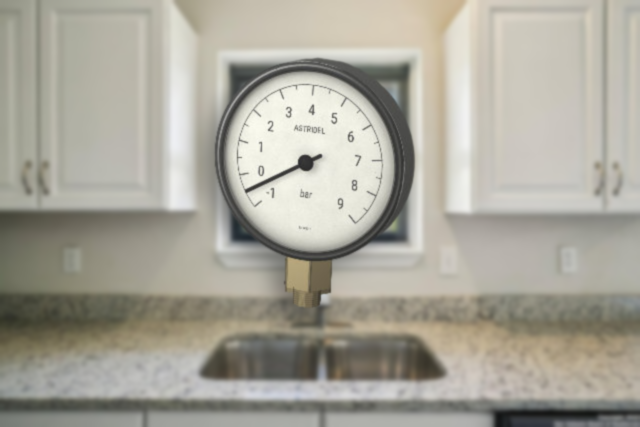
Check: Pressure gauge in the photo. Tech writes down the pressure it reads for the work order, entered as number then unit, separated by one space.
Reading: -0.5 bar
